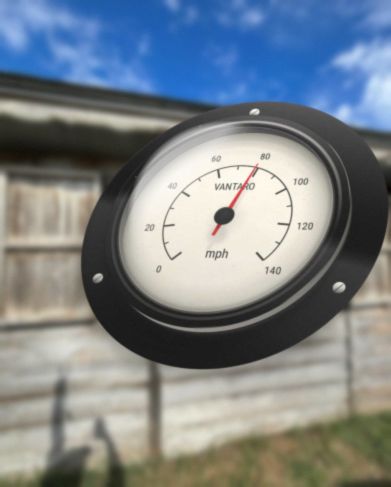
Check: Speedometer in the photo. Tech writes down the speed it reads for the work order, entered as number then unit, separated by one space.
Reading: 80 mph
